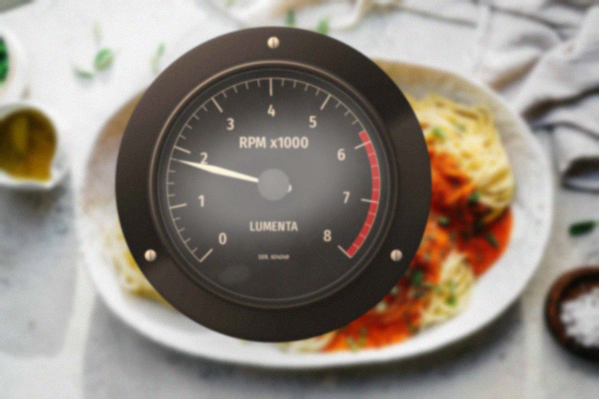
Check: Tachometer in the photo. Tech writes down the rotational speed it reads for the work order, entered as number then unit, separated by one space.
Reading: 1800 rpm
